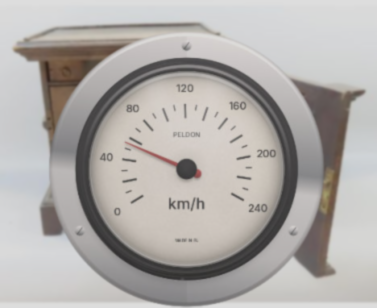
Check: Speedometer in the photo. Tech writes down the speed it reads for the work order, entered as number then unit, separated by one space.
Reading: 55 km/h
